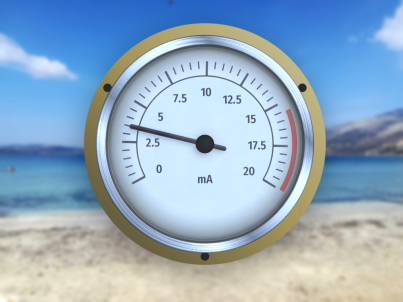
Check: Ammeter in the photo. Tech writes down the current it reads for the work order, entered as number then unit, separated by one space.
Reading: 3.5 mA
